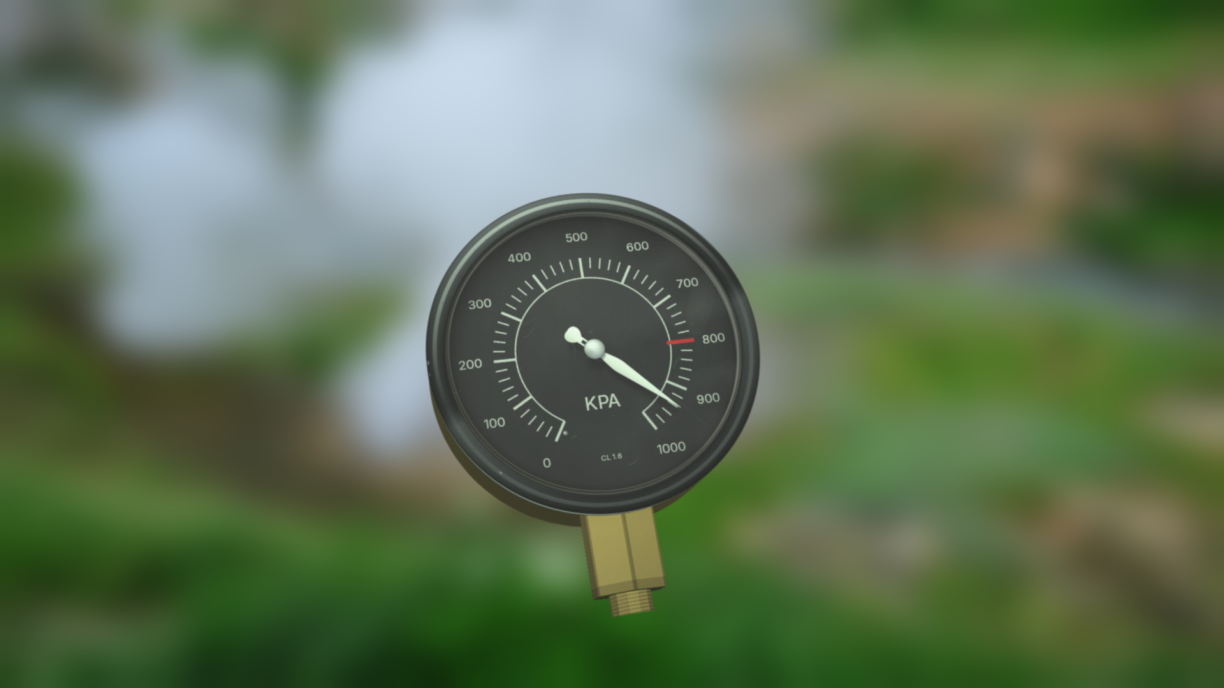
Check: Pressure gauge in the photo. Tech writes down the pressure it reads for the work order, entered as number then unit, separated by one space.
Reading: 940 kPa
